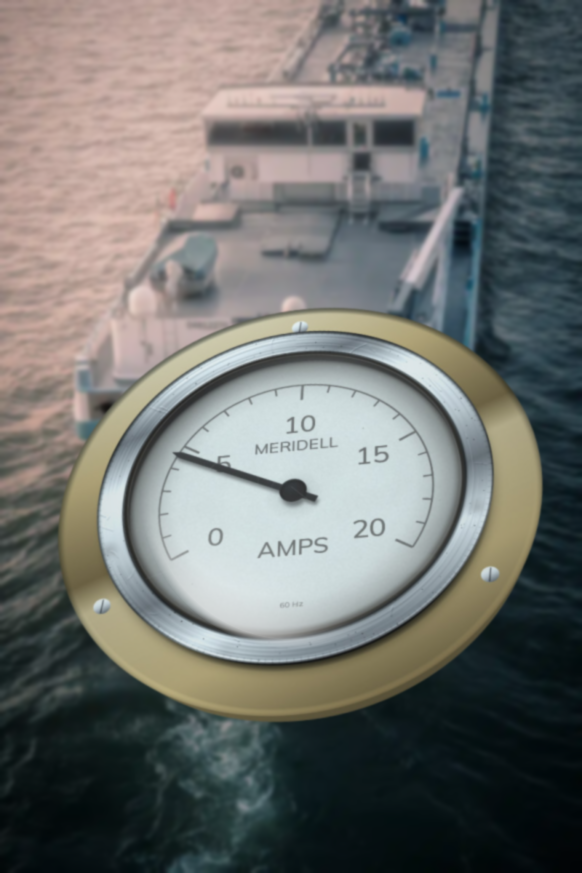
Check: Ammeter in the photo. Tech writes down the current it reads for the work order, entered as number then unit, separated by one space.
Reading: 4.5 A
